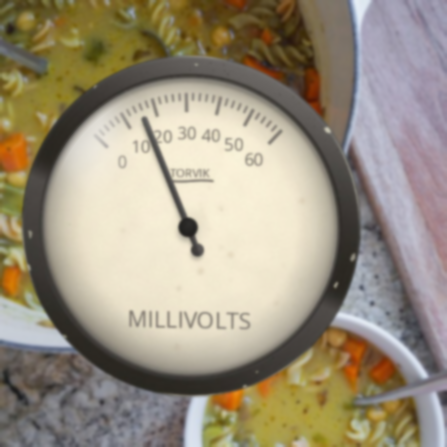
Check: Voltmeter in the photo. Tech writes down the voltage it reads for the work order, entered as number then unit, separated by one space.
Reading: 16 mV
